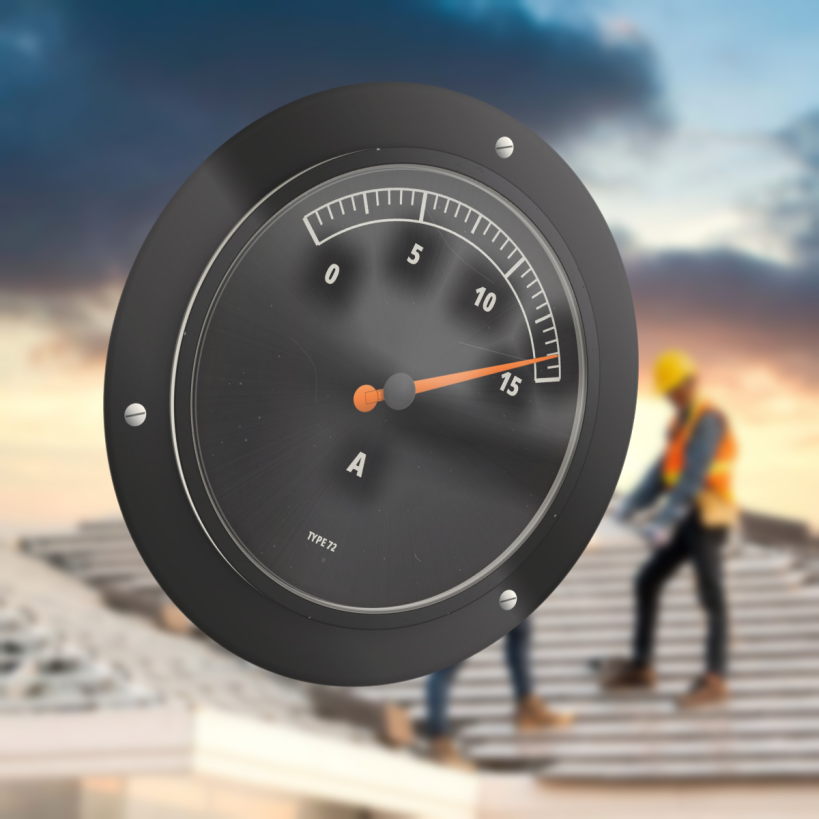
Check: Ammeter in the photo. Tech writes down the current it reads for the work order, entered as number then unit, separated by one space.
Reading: 14 A
